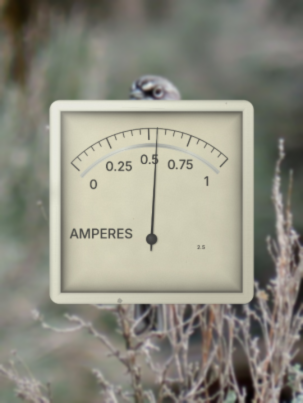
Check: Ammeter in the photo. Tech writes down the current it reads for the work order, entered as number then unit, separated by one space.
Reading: 0.55 A
